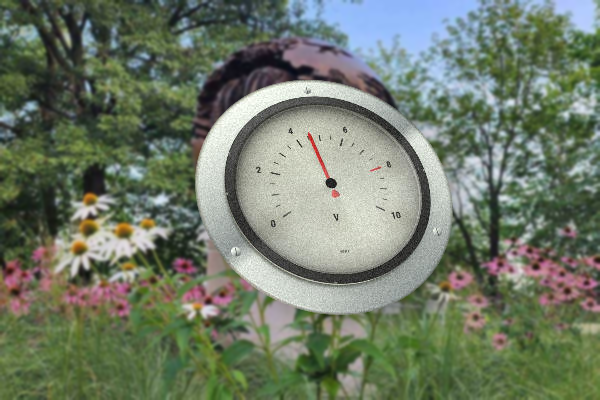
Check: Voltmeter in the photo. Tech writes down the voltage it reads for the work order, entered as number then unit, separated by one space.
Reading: 4.5 V
